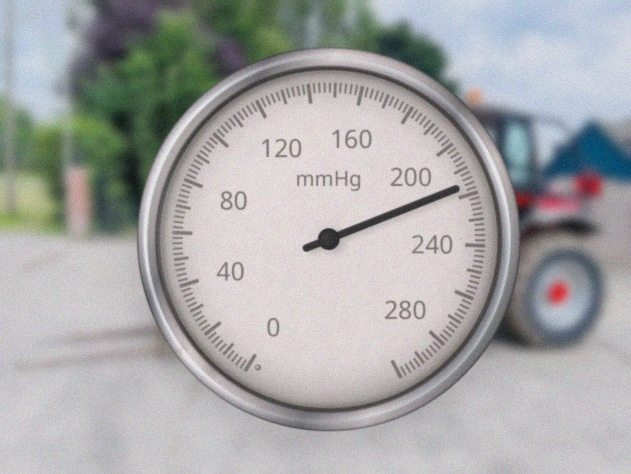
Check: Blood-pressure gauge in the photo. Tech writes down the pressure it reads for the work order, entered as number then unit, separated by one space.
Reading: 216 mmHg
